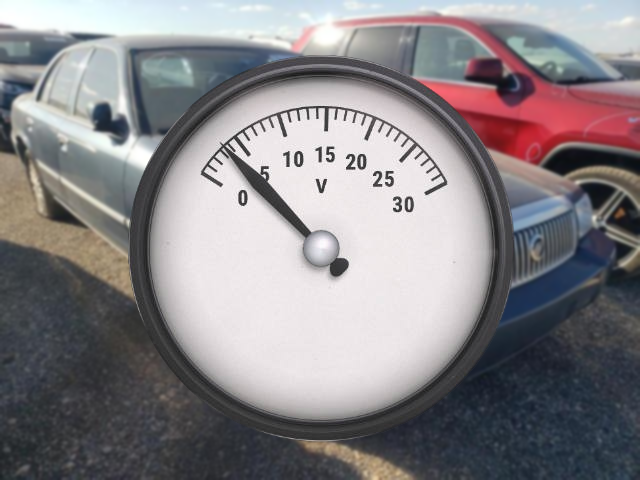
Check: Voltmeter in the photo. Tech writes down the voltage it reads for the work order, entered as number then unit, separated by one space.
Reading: 3.5 V
